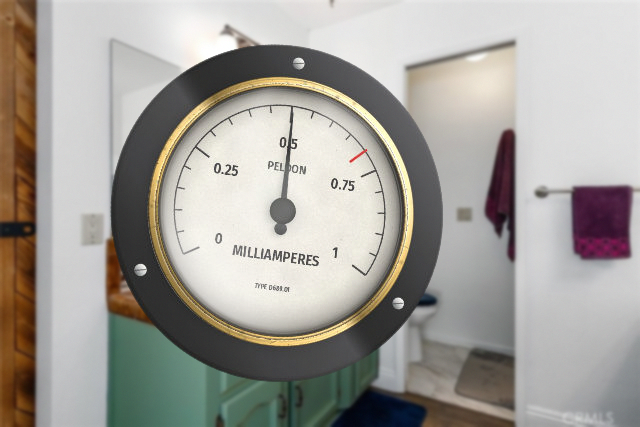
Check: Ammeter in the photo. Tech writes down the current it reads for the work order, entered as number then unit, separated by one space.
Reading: 0.5 mA
